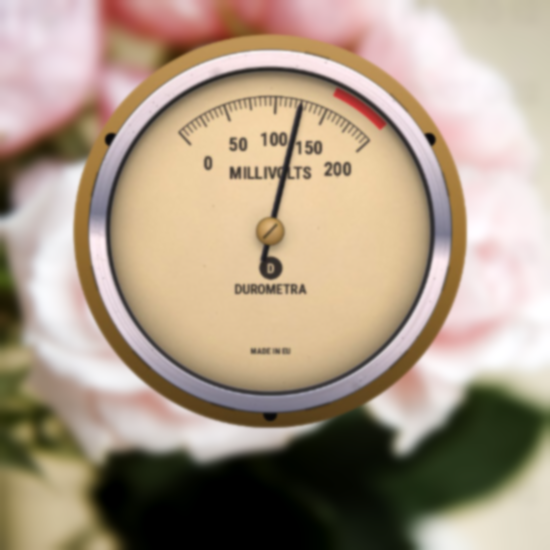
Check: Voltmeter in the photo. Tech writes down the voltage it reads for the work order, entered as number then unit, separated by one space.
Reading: 125 mV
